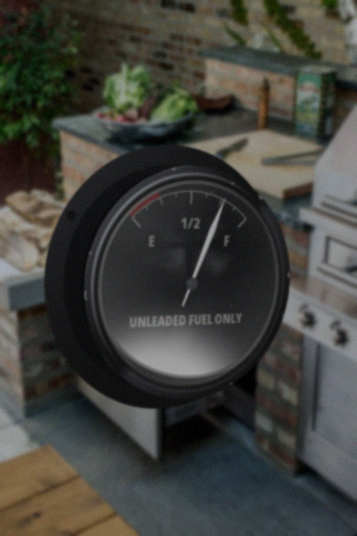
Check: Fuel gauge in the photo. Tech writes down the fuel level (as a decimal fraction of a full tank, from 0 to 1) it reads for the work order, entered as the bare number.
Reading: 0.75
